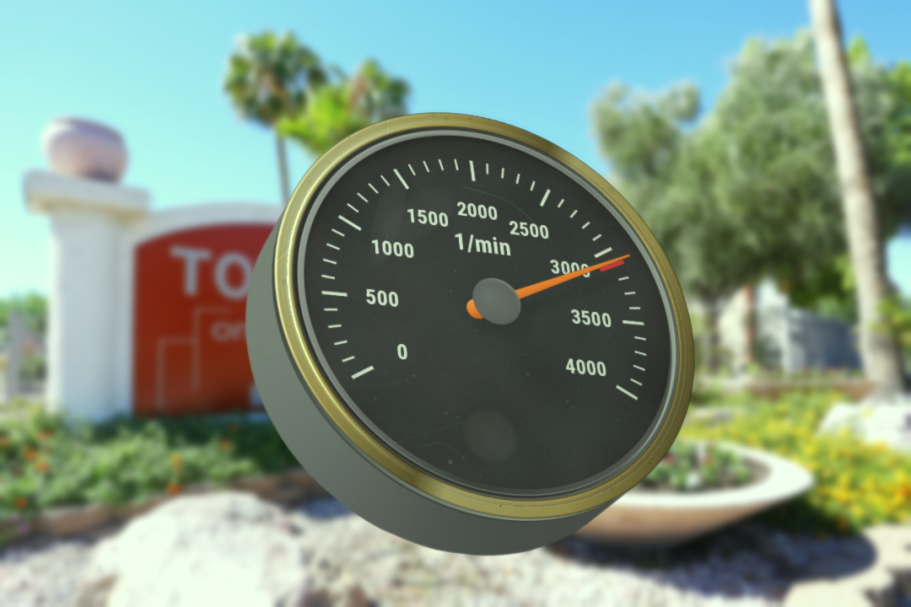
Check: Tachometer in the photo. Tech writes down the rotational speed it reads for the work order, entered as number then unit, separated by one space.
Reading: 3100 rpm
